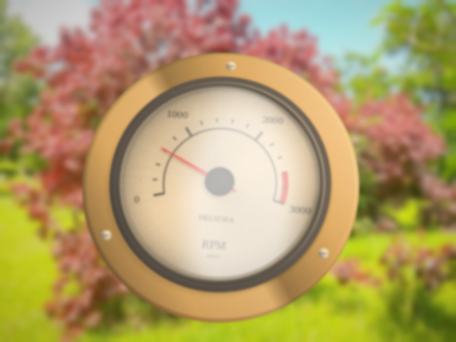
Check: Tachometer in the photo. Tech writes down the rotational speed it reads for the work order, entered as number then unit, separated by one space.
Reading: 600 rpm
